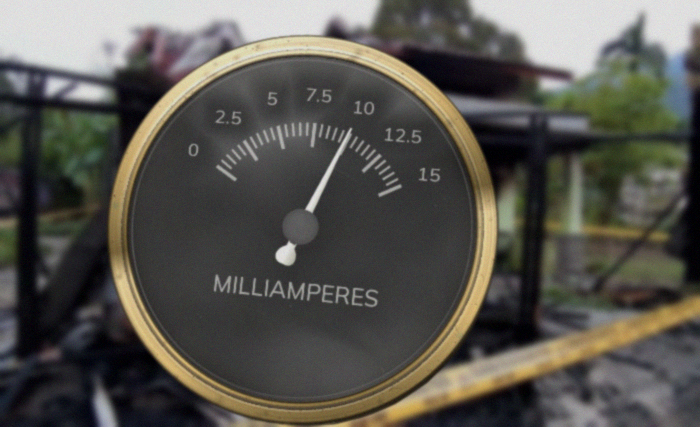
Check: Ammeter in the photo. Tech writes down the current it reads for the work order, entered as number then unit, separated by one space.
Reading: 10 mA
